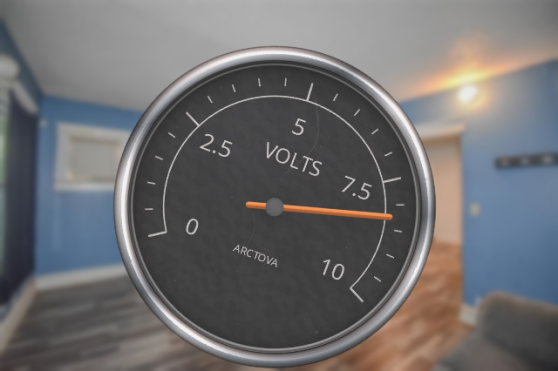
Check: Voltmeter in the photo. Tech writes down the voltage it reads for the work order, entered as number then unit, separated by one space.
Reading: 8.25 V
